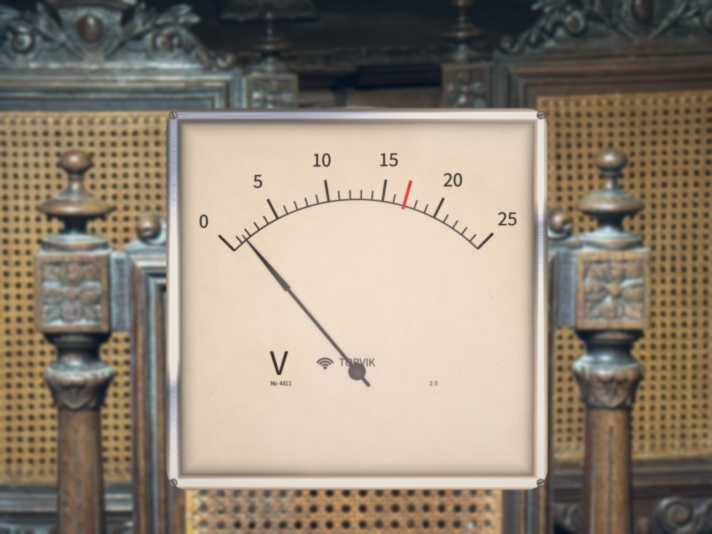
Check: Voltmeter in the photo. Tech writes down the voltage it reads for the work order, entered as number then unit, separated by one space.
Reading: 1.5 V
